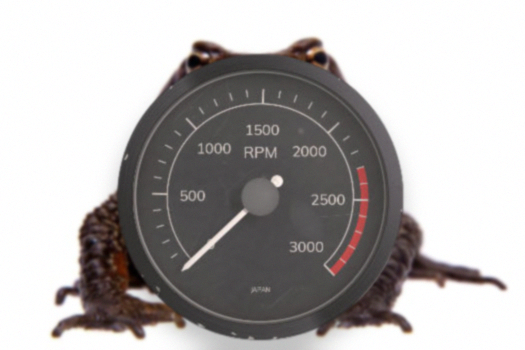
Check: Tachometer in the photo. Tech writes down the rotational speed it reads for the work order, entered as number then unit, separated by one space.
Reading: 0 rpm
